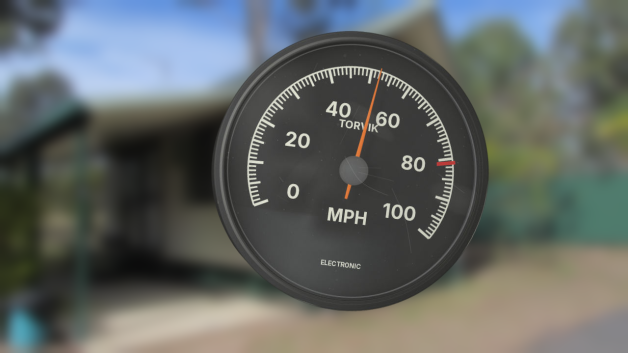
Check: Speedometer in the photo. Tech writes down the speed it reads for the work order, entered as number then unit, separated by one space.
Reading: 52 mph
